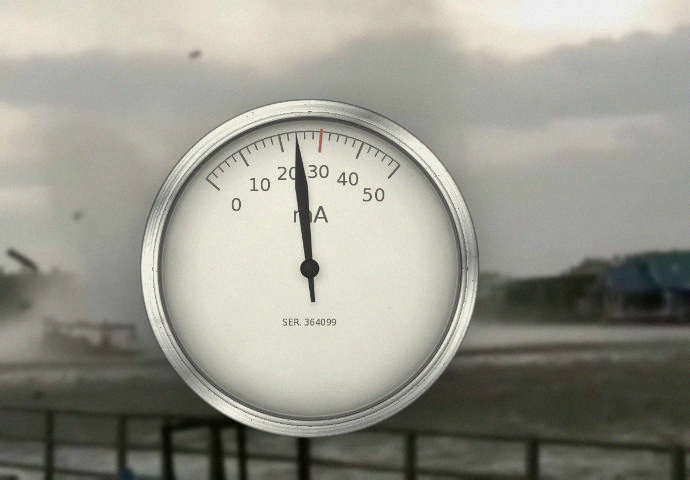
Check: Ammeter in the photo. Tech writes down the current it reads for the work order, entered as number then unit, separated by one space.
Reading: 24 mA
